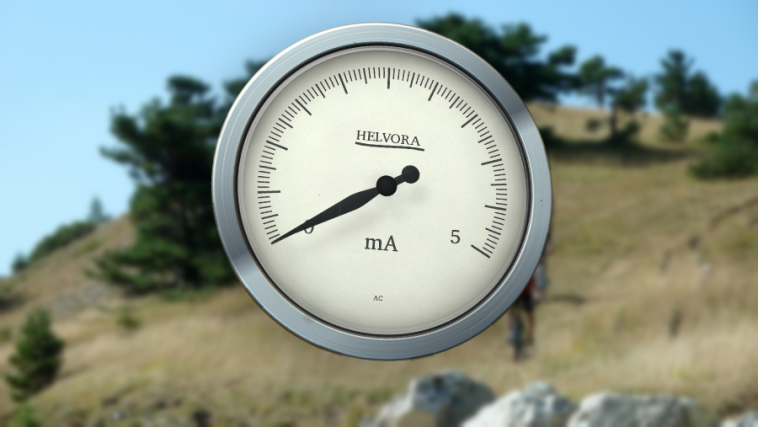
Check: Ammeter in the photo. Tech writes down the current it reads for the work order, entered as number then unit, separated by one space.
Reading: 0 mA
